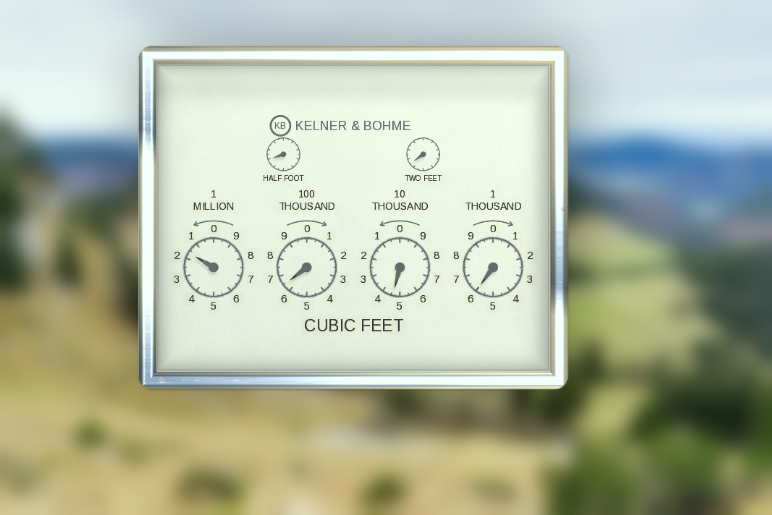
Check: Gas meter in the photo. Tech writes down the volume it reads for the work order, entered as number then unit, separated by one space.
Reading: 164600 ft³
